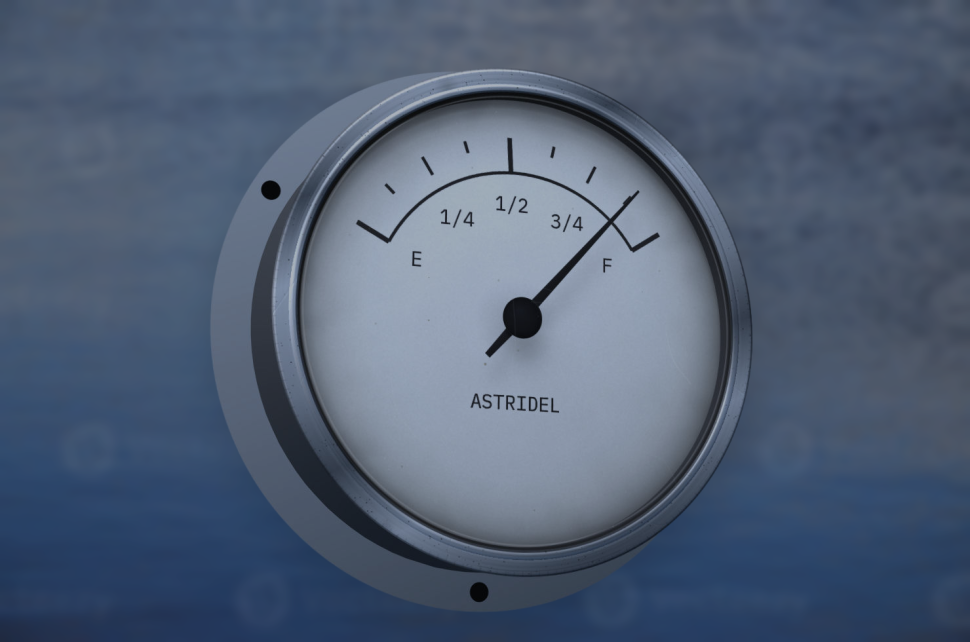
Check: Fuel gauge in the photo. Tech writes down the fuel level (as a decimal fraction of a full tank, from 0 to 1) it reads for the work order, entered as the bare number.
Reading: 0.875
